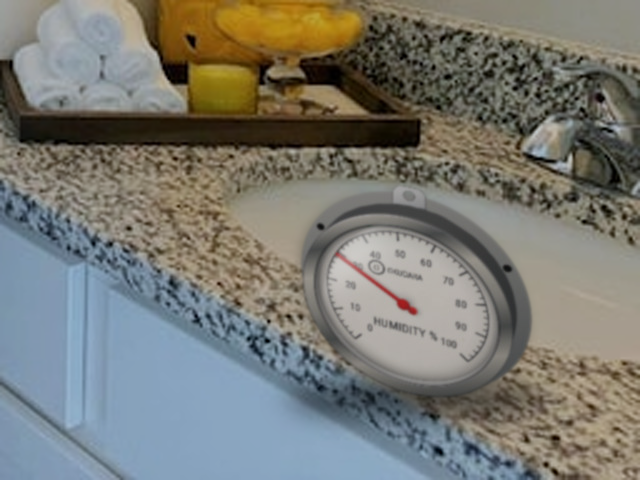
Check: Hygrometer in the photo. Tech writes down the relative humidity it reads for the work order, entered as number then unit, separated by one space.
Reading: 30 %
